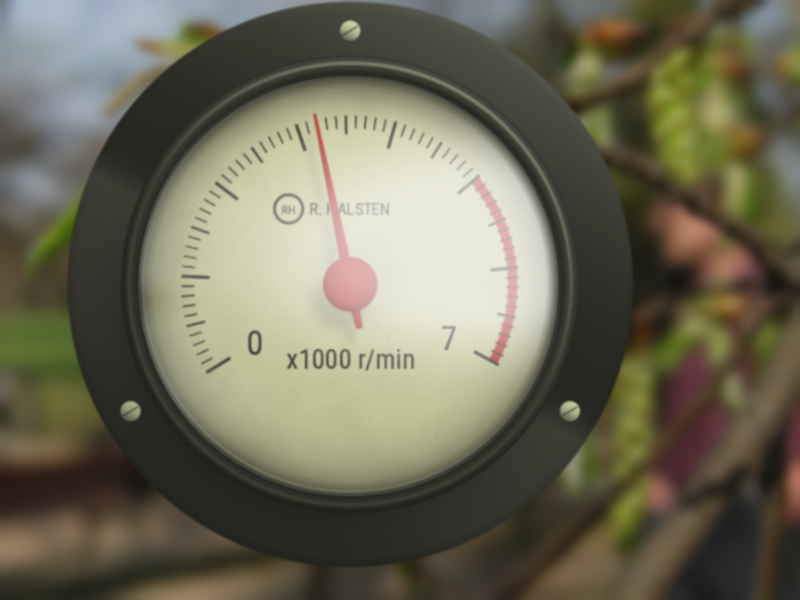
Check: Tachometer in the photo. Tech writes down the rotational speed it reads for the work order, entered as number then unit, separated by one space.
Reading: 3200 rpm
